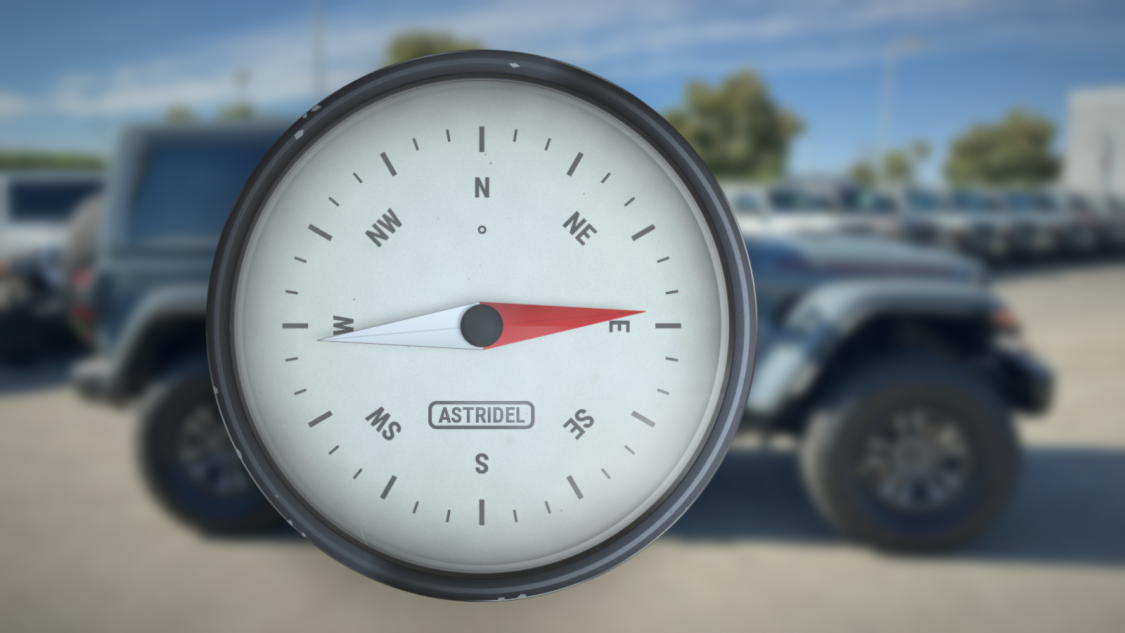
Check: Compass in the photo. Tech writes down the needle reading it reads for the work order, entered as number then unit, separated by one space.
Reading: 85 °
